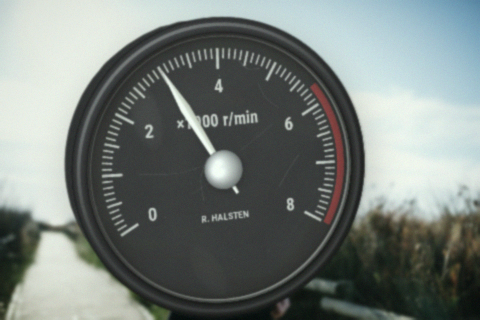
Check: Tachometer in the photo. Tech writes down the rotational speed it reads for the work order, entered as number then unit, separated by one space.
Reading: 3000 rpm
